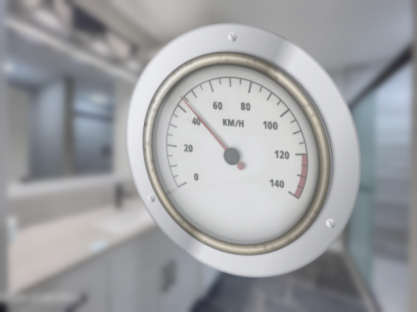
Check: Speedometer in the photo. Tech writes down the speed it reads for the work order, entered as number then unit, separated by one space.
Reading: 45 km/h
